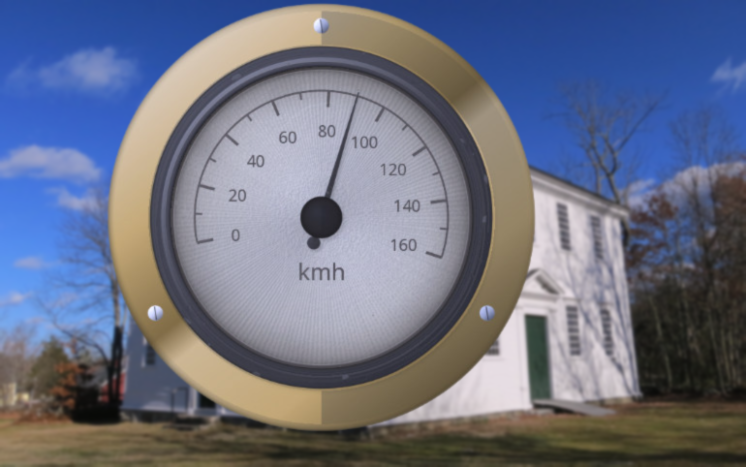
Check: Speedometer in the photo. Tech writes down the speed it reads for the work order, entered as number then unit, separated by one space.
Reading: 90 km/h
